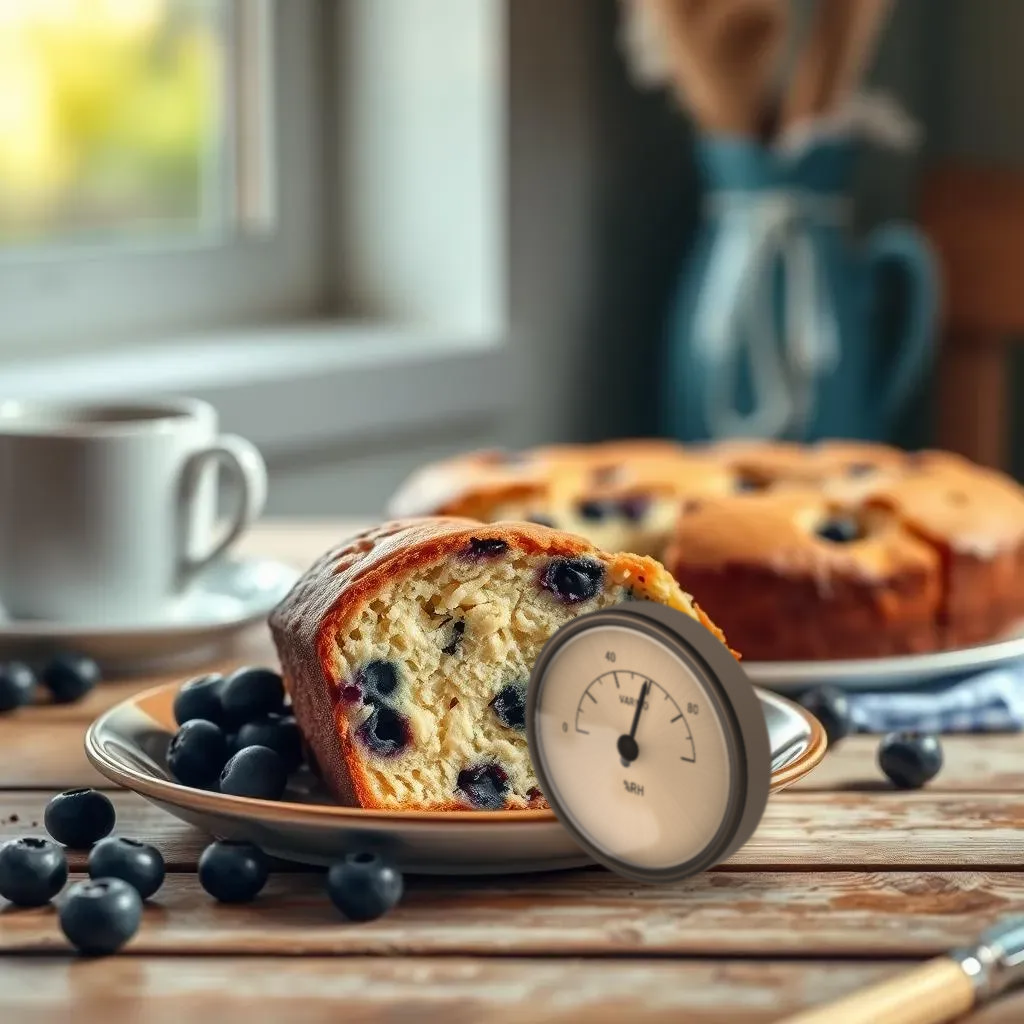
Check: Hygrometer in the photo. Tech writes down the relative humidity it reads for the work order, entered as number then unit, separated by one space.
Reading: 60 %
